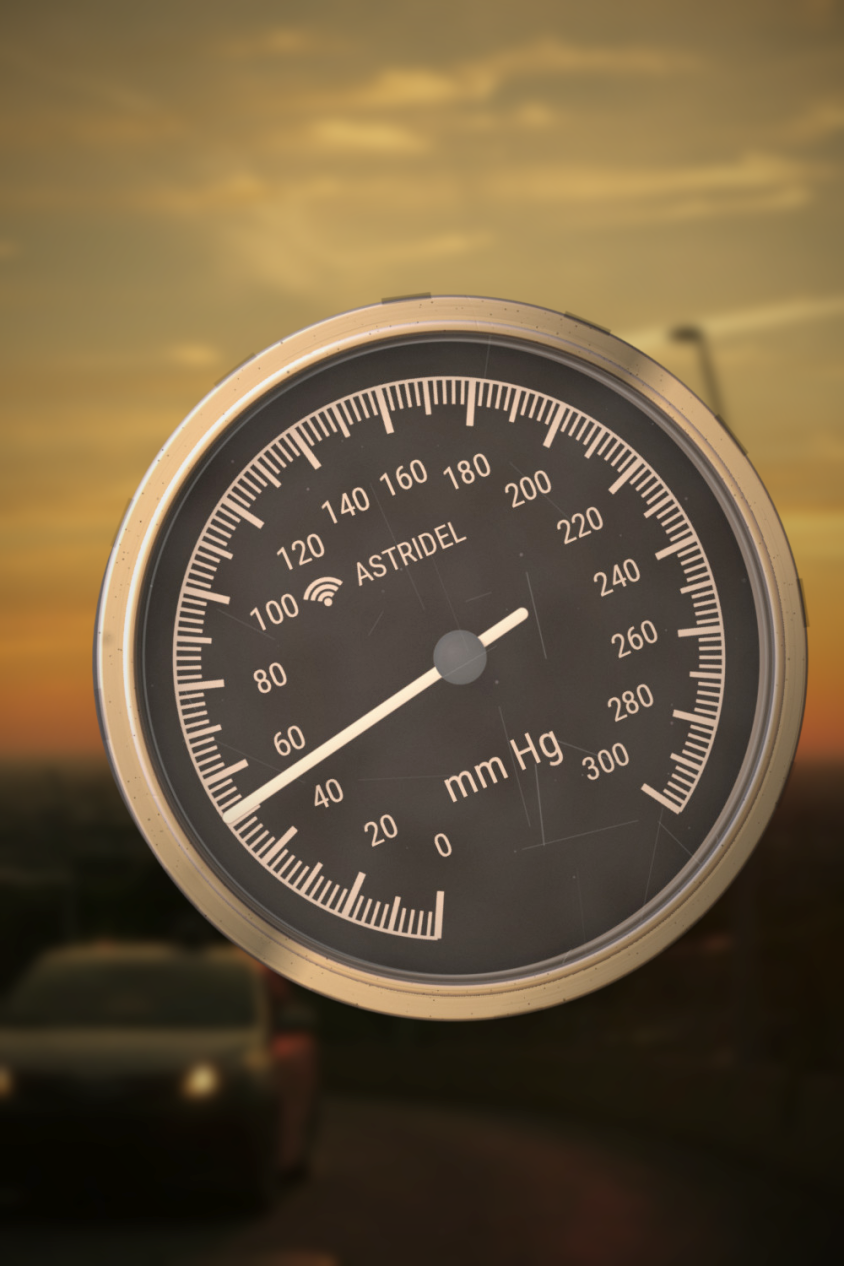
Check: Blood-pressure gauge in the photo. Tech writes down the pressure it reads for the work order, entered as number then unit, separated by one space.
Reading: 52 mmHg
